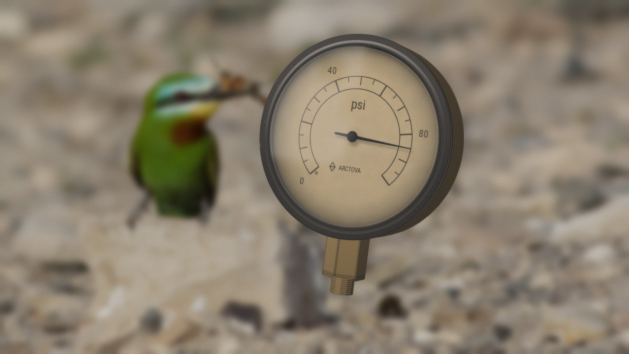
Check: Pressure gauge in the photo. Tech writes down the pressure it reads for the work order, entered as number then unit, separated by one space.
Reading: 85 psi
